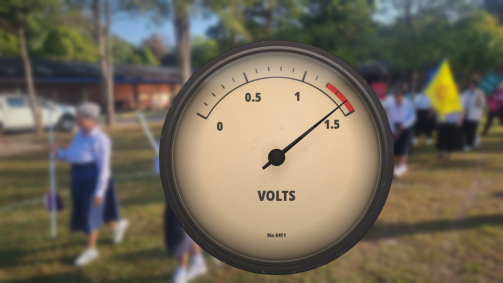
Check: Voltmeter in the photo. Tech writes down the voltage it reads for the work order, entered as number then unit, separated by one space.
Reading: 1.4 V
